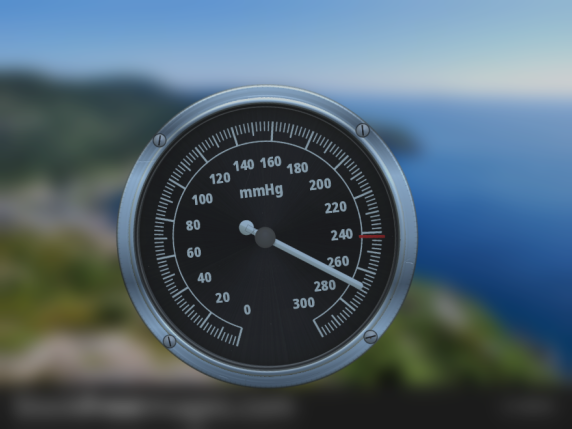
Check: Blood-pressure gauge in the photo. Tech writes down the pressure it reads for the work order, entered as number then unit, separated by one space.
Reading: 268 mmHg
